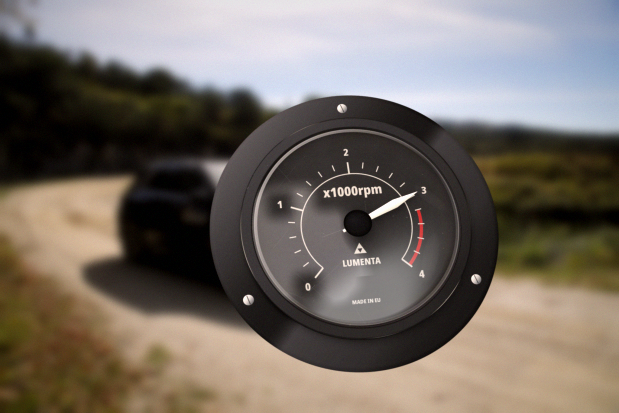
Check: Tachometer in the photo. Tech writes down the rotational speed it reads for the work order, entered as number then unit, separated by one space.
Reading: 3000 rpm
